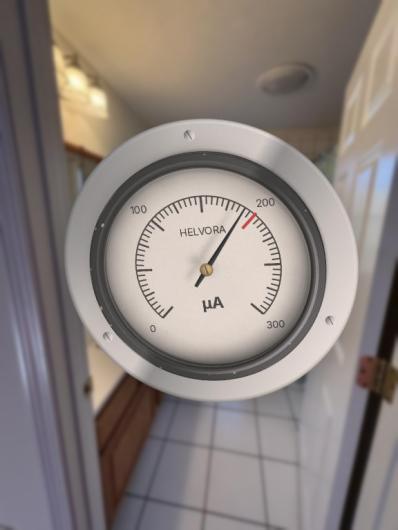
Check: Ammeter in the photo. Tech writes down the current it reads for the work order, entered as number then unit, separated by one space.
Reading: 190 µA
